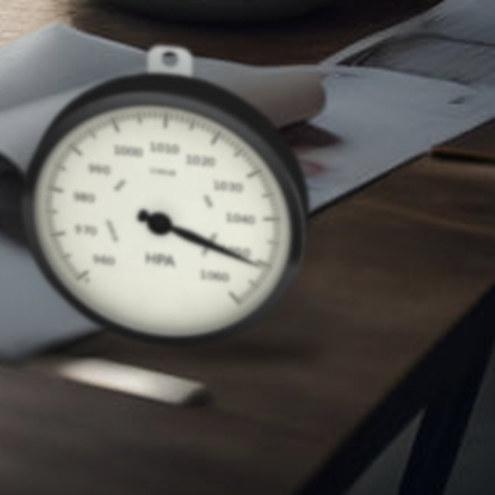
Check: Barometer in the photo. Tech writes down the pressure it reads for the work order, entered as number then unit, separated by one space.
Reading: 1050 hPa
